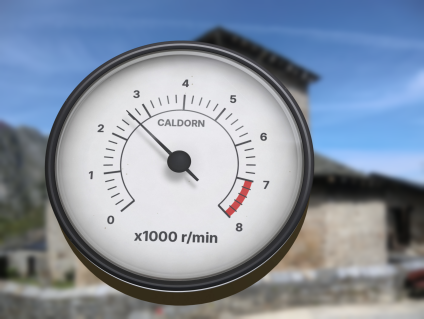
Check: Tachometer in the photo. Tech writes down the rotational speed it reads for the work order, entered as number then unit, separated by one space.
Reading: 2600 rpm
